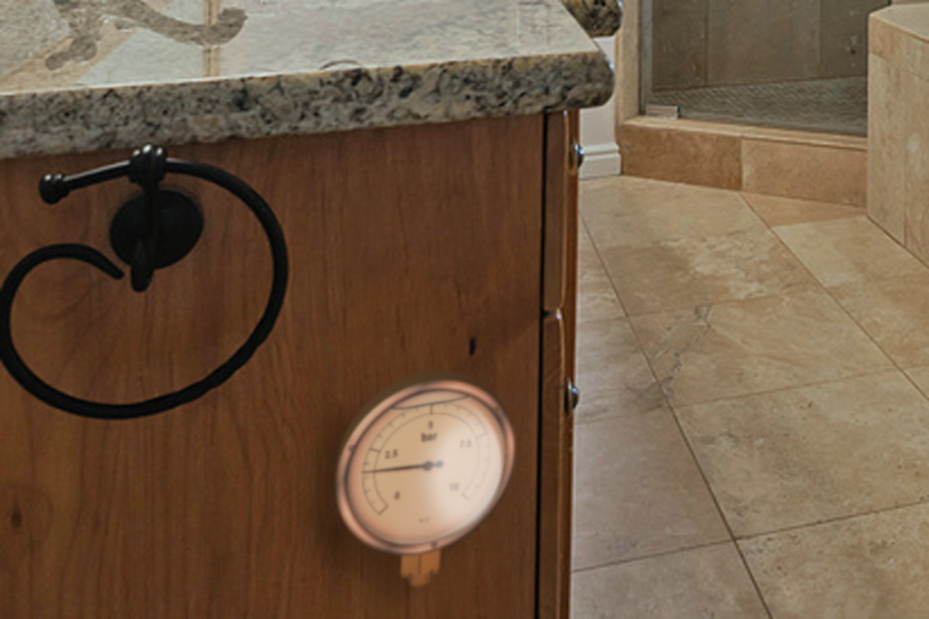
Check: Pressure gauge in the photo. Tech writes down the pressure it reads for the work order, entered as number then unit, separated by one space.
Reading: 1.75 bar
